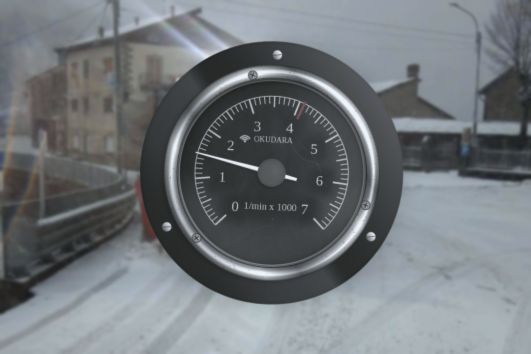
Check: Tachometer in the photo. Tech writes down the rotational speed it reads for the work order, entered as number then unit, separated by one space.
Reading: 1500 rpm
